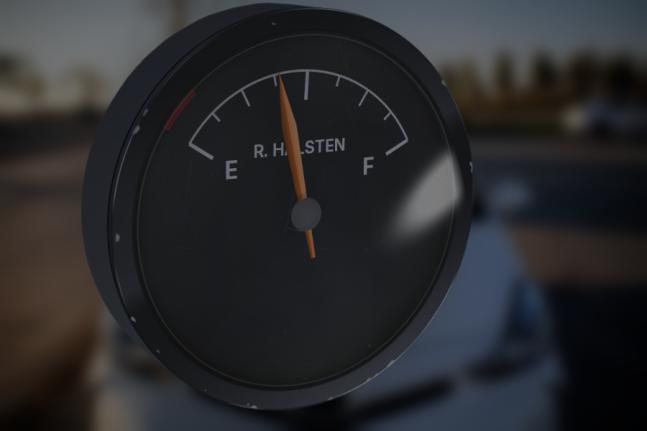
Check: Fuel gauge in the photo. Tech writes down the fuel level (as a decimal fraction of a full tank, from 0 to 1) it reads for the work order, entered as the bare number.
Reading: 0.375
